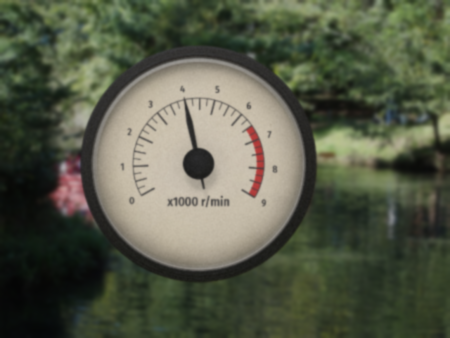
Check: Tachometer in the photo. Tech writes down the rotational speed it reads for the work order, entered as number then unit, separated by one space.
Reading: 4000 rpm
